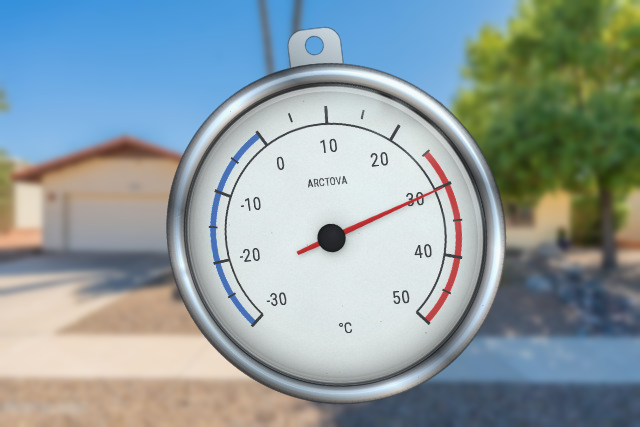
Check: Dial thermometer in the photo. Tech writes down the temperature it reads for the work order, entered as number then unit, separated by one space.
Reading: 30 °C
